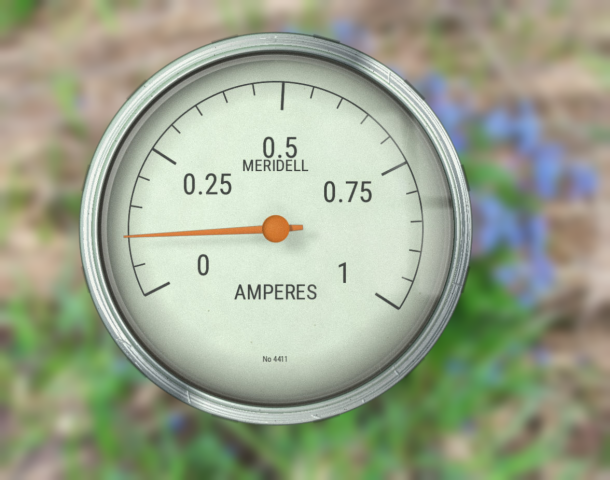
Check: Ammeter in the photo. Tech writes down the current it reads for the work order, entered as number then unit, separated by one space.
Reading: 0.1 A
